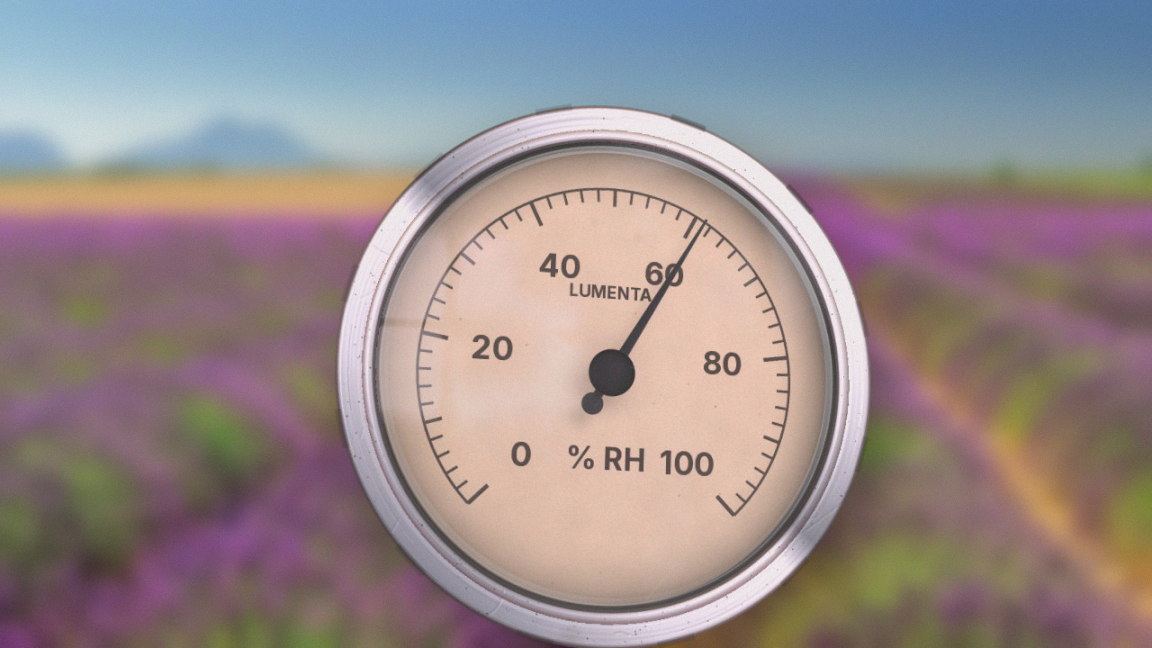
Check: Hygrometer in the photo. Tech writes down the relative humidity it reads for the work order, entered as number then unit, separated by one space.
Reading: 61 %
